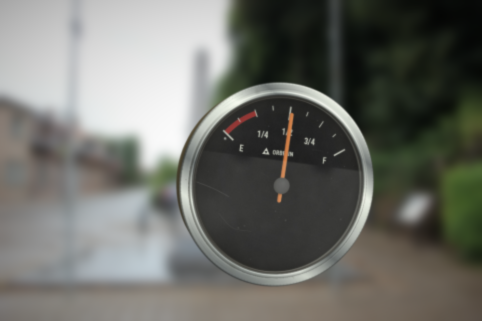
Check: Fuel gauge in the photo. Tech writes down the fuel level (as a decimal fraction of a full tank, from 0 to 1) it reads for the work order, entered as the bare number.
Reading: 0.5
